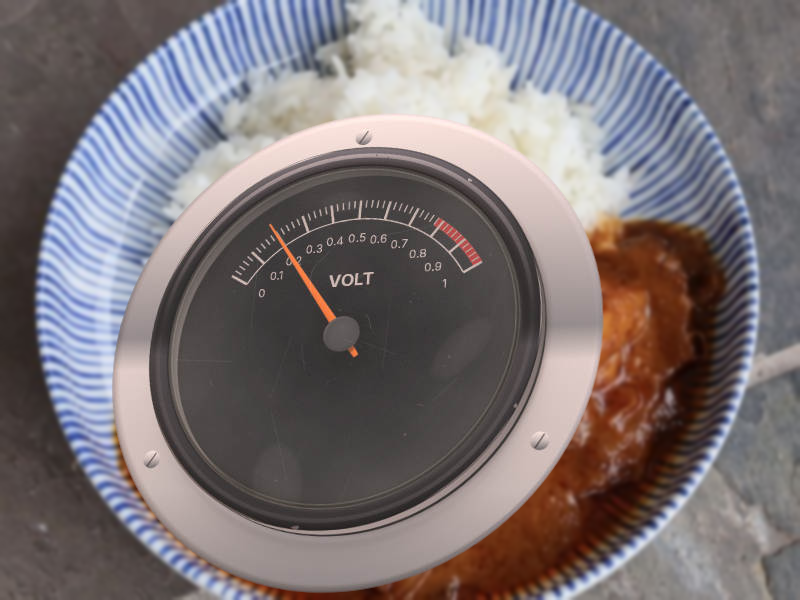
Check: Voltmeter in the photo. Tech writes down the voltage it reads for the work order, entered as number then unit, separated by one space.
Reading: 0.2 V
